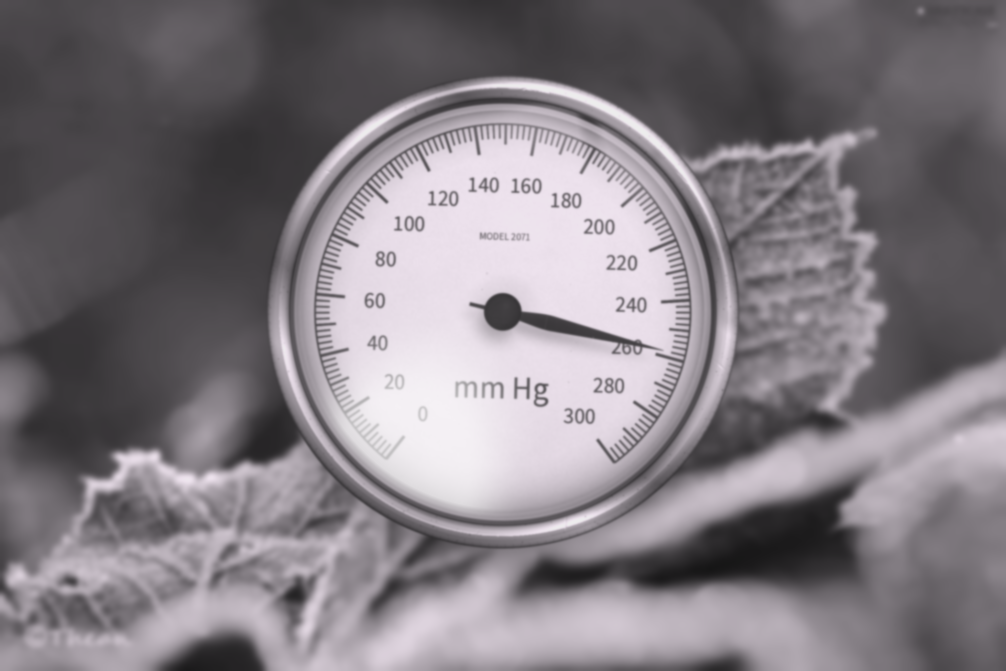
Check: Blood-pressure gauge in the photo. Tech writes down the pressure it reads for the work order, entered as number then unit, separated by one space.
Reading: 258 mmHg
